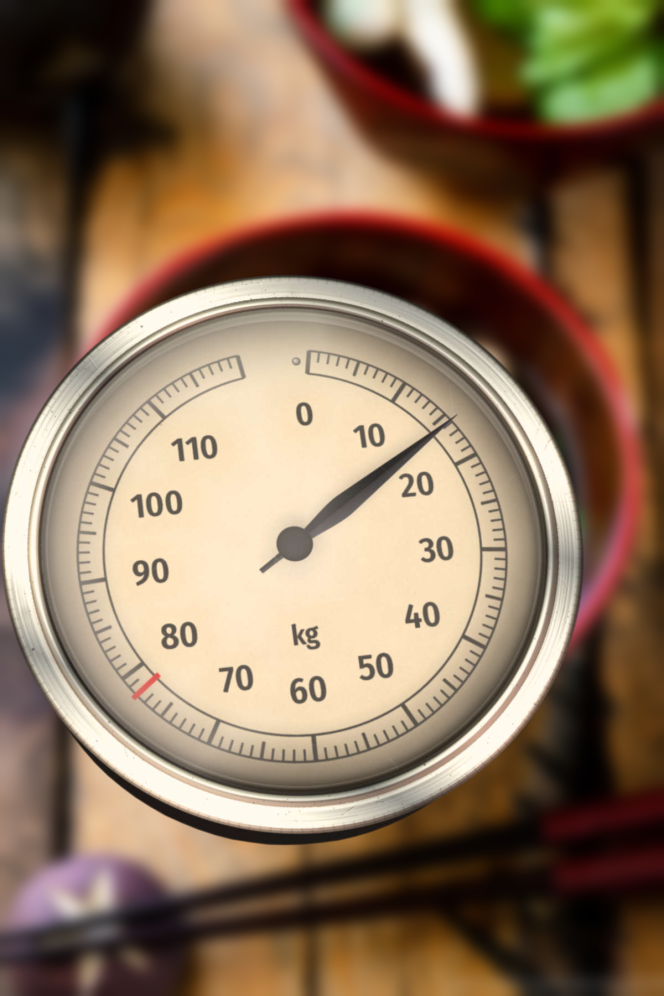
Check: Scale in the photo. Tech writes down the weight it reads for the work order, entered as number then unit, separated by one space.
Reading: 16 kg
